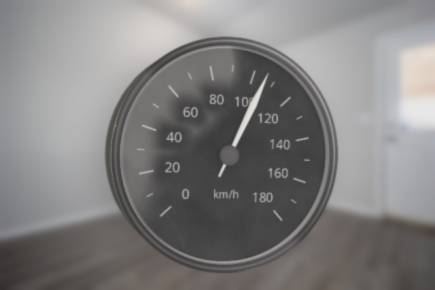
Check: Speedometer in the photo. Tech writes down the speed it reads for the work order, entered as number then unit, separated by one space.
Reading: 105 km/h
